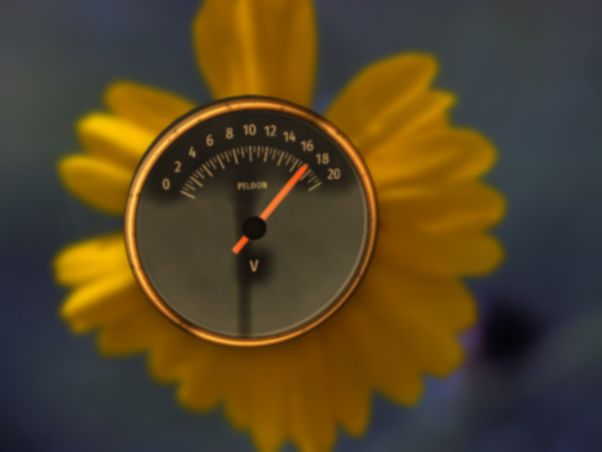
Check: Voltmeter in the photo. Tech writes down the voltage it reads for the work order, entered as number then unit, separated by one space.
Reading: 17 V
